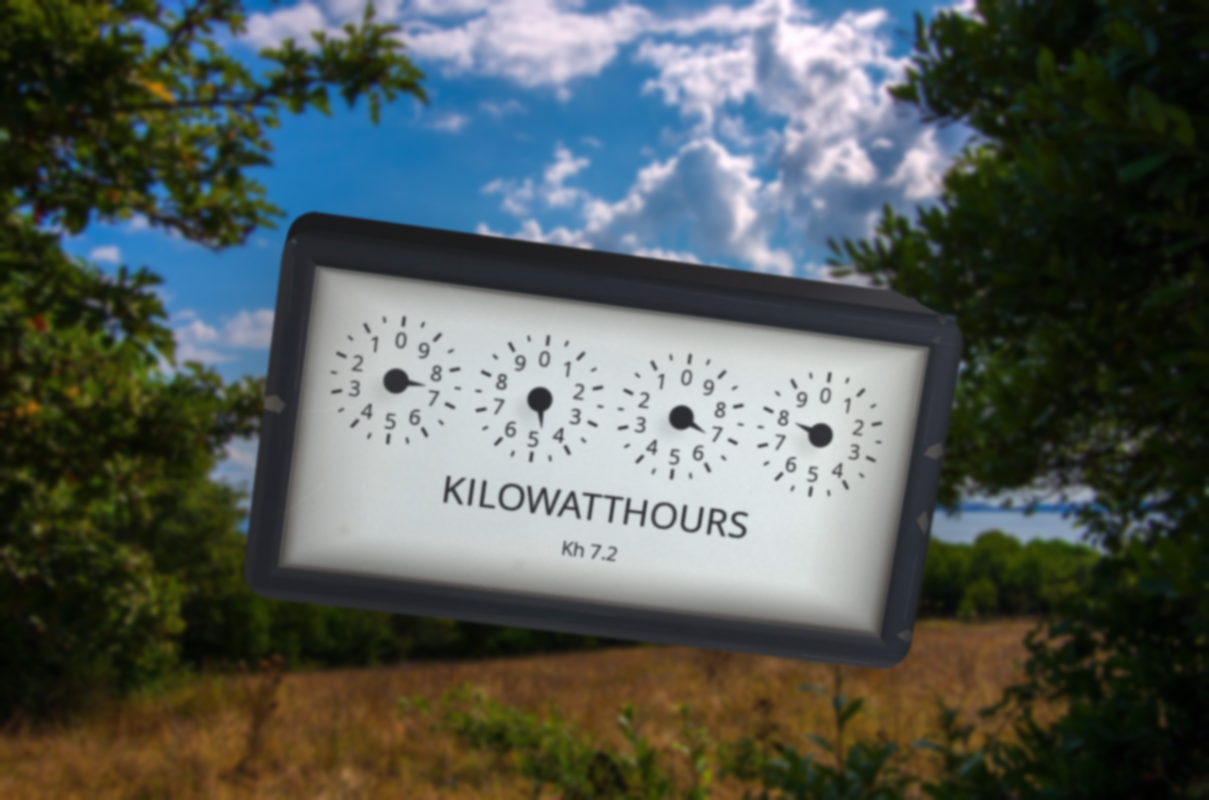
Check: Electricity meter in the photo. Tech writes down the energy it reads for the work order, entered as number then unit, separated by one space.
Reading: 7468 kWh
